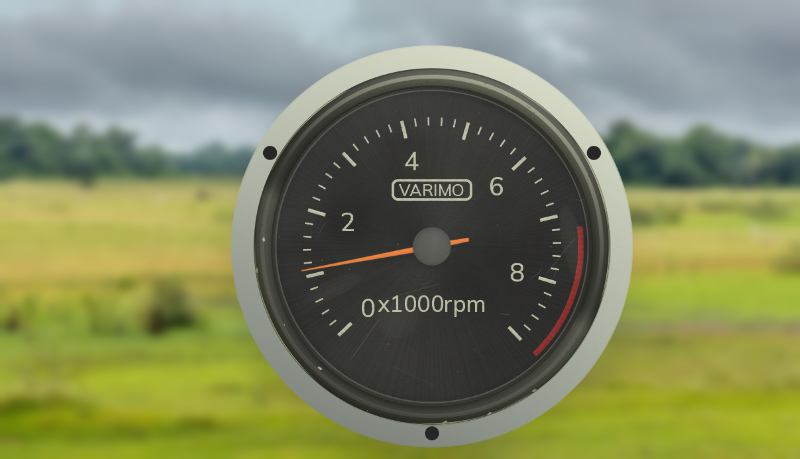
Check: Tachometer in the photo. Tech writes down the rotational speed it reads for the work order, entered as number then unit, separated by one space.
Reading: 1100 rpm
